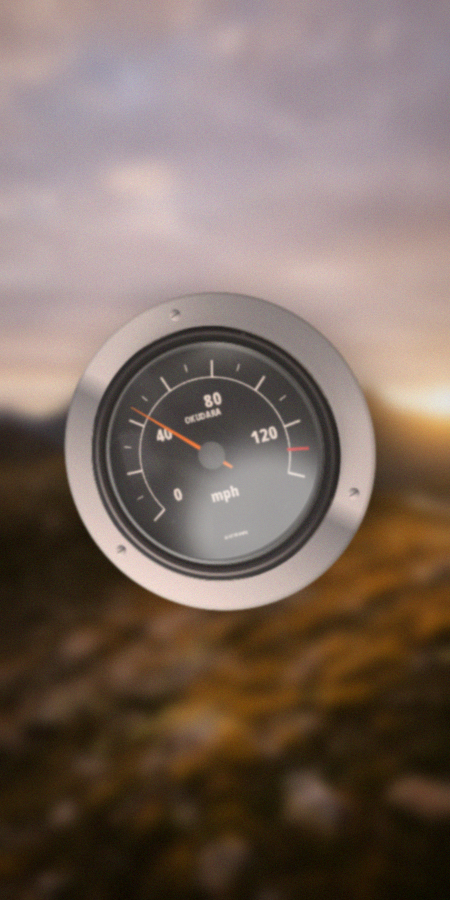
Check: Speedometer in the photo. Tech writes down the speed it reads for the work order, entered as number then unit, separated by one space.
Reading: 45 mph
